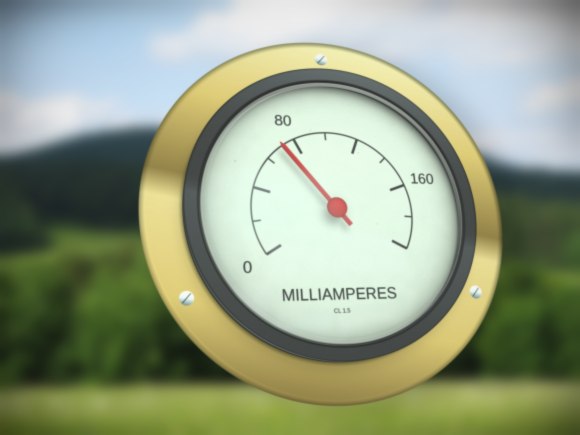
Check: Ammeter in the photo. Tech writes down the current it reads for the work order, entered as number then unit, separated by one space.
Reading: 70 mA
